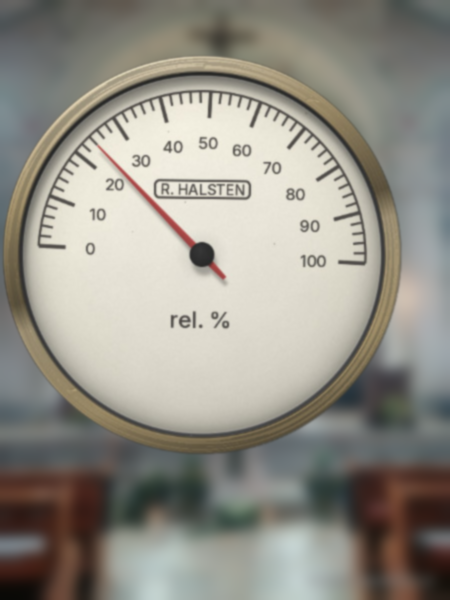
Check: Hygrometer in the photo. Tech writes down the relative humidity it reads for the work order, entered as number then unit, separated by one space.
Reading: 24 %
